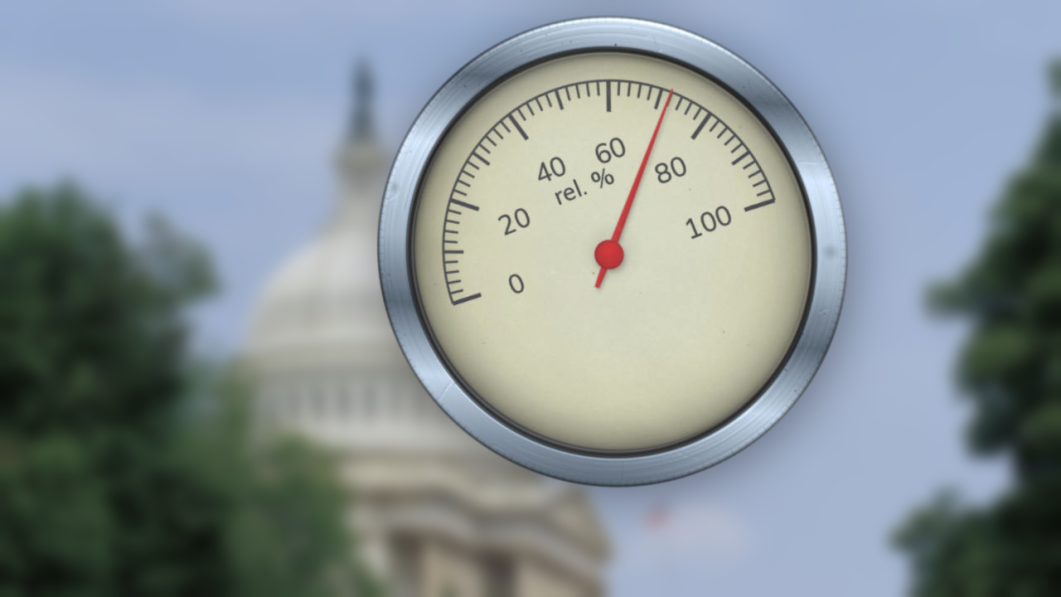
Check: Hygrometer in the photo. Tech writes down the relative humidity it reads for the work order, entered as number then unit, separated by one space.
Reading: 72 %
